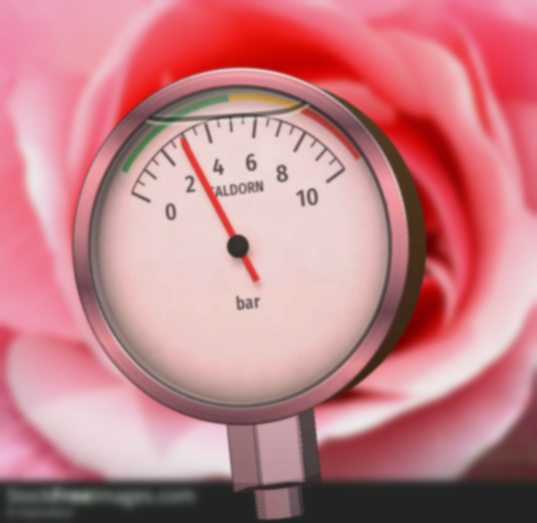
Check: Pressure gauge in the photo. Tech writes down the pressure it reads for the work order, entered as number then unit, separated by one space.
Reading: 3 bar
